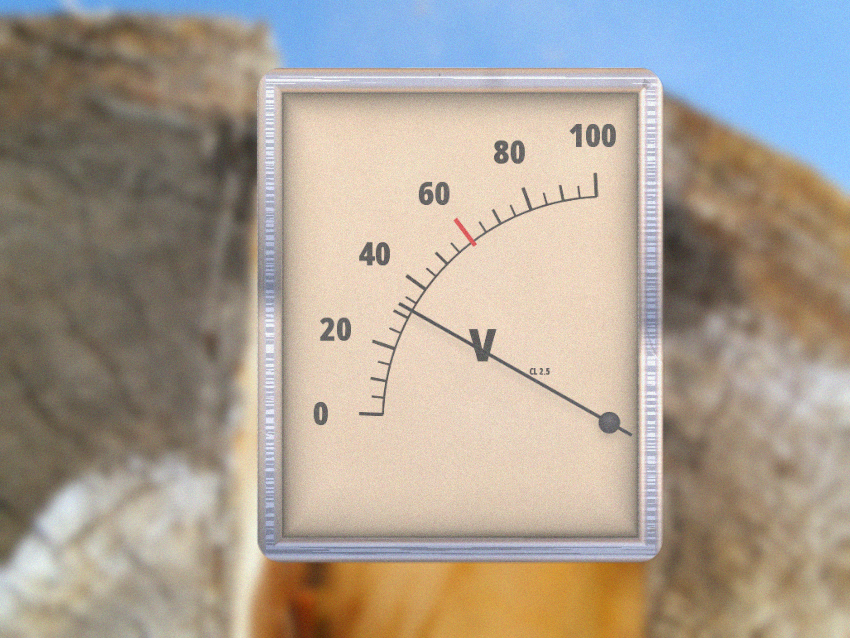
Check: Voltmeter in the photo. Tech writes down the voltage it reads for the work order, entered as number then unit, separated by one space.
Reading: 32.5 V
